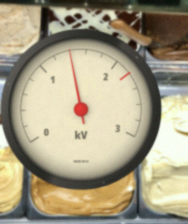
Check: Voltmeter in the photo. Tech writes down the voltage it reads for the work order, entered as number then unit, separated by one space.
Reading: 1.4 kV
